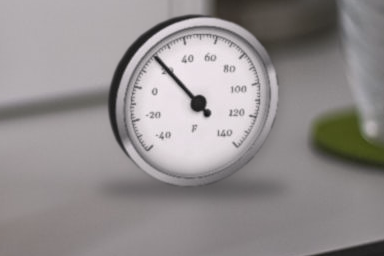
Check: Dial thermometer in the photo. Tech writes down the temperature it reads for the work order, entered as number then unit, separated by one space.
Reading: 20 °F
